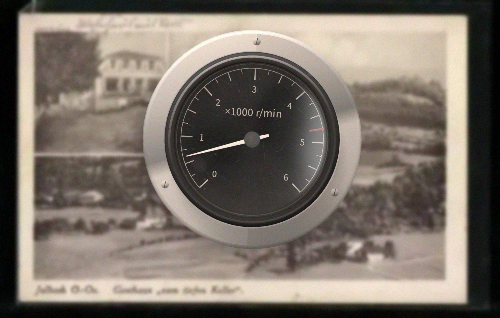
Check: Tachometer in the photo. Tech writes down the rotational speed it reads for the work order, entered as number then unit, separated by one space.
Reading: 625 rpm
